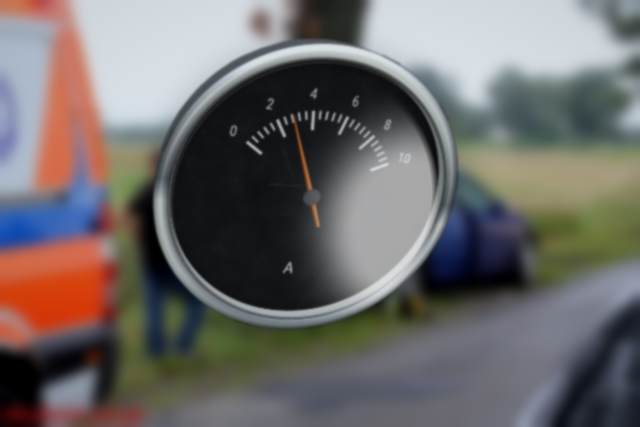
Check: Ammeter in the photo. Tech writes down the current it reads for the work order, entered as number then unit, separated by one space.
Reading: 2.8 A
